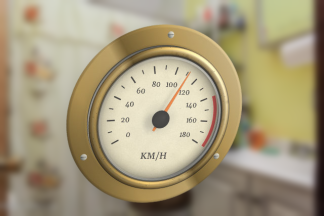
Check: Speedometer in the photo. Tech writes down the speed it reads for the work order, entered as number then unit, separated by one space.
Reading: 110 km/h
